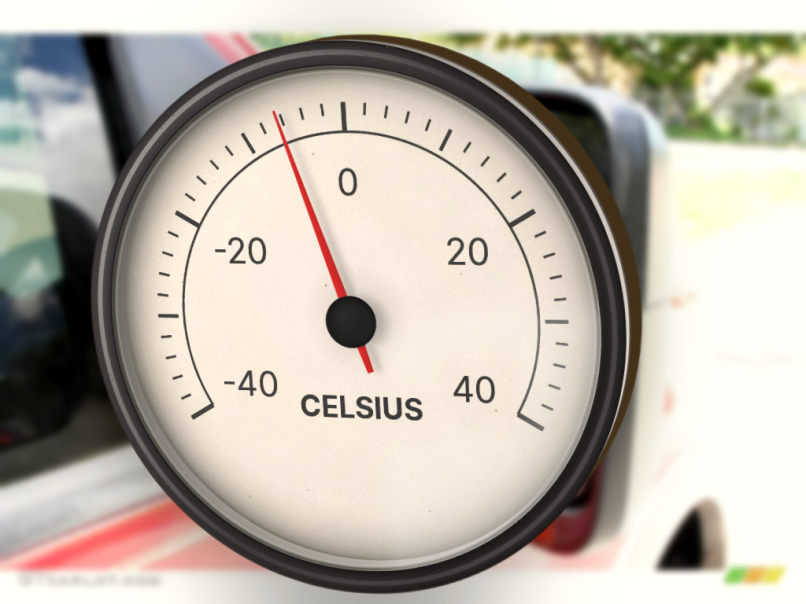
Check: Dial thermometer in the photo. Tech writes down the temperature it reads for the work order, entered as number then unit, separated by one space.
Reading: -6 °C
